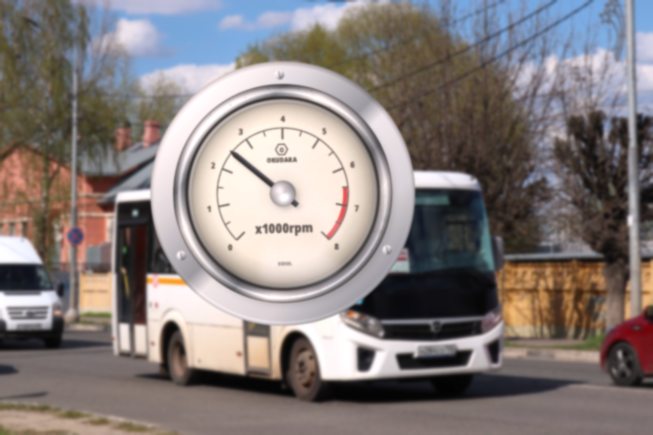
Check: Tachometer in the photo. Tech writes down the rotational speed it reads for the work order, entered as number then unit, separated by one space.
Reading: 2500 rpm
